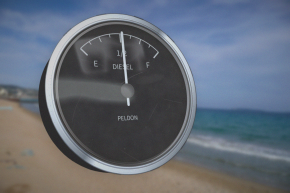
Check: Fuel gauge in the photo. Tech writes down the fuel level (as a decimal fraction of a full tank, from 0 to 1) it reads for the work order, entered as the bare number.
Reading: 0.5
